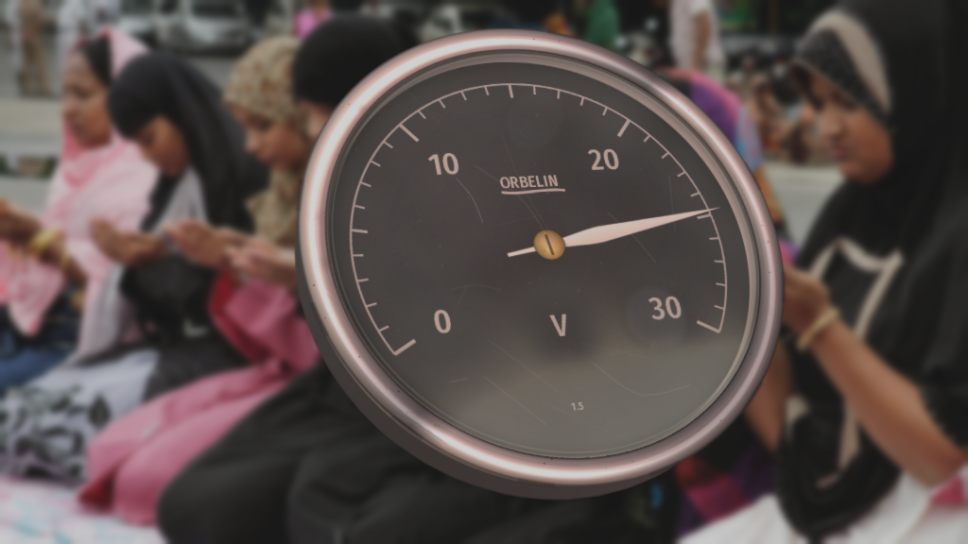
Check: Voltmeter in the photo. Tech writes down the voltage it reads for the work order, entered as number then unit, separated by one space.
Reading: 25 V
